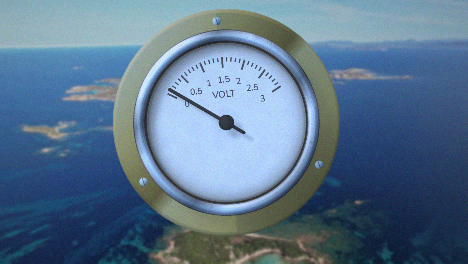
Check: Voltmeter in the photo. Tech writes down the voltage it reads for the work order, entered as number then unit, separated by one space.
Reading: 0.1 V
